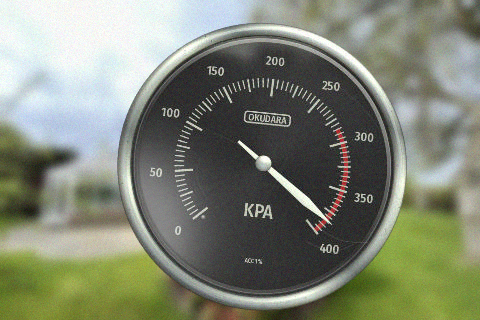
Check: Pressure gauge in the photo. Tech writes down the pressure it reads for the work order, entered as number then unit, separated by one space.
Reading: 385 kPa
